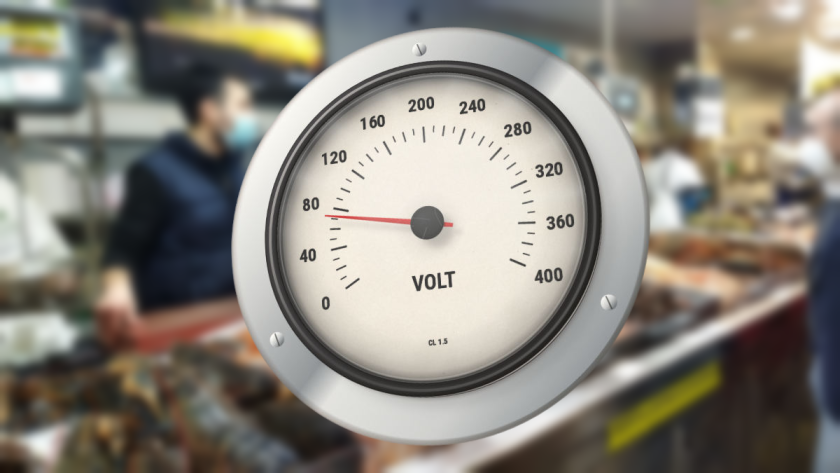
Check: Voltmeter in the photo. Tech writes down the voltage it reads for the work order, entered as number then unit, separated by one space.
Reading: 70 V
